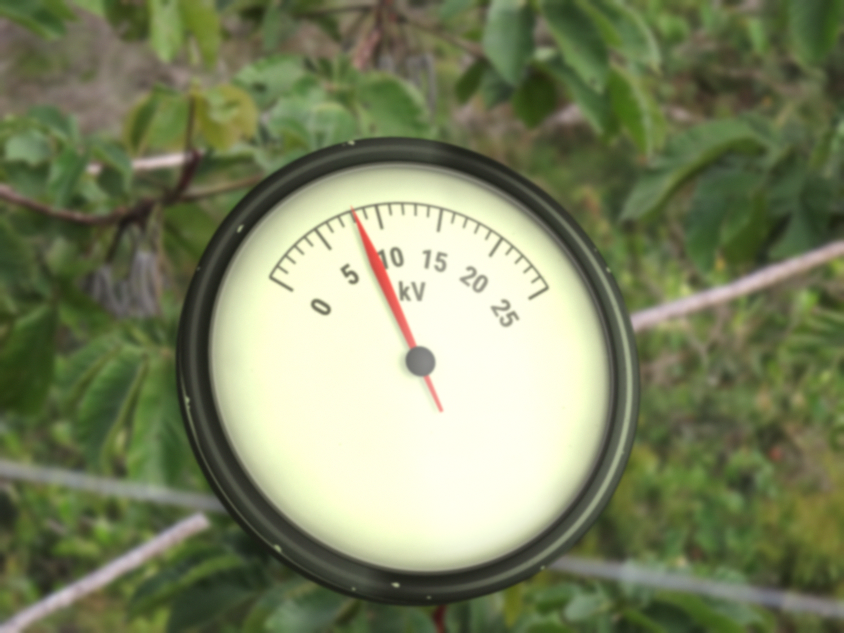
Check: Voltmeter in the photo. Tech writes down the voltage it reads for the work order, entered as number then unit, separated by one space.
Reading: 8 kV
